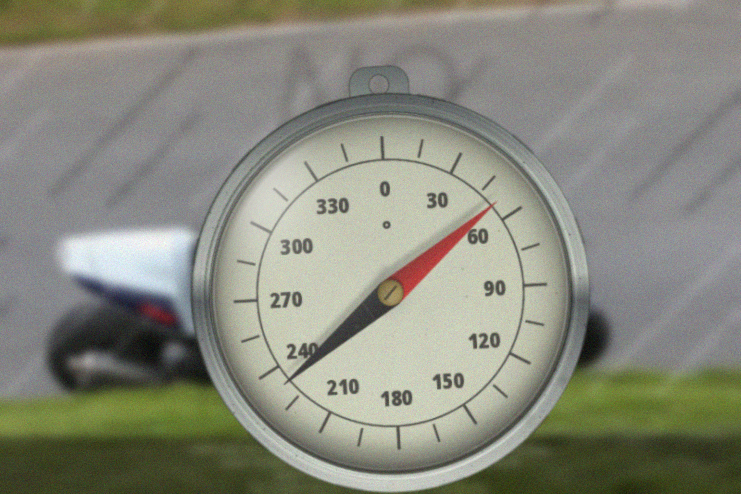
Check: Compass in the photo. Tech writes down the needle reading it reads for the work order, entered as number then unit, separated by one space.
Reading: 52.5 °
